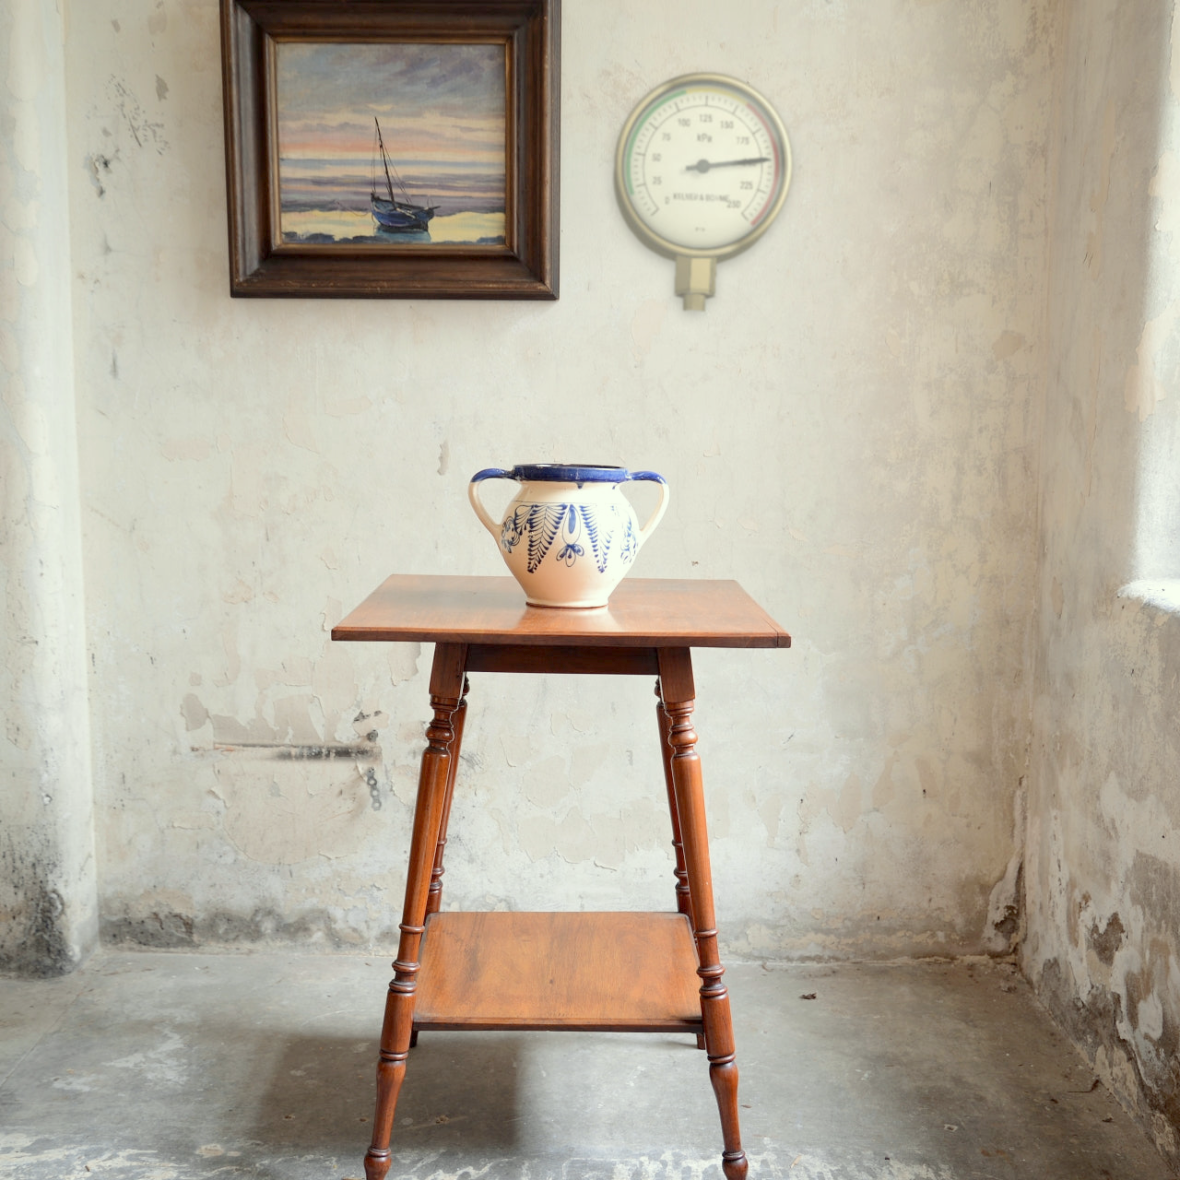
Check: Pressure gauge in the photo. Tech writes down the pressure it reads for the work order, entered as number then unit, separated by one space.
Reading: 200 kPa
